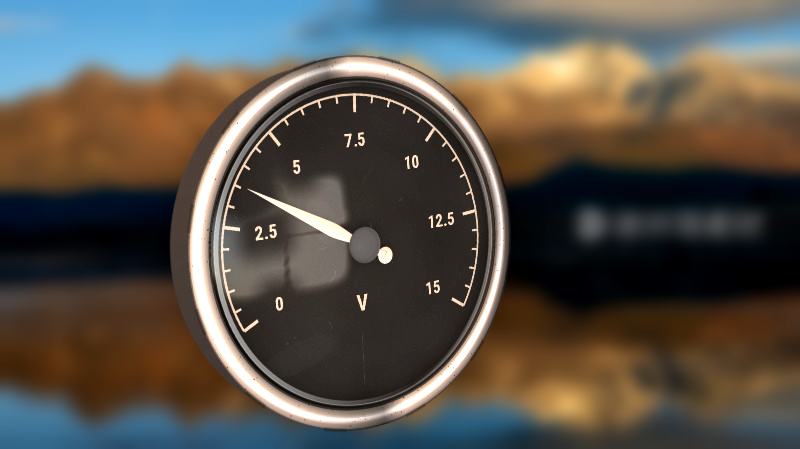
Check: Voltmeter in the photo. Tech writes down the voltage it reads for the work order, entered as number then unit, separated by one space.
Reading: 3.5 V
